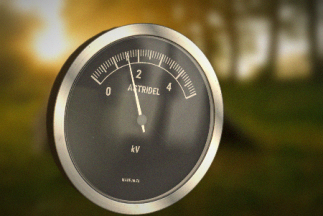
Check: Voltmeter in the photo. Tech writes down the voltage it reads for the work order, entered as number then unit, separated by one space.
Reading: 1.5 kV
